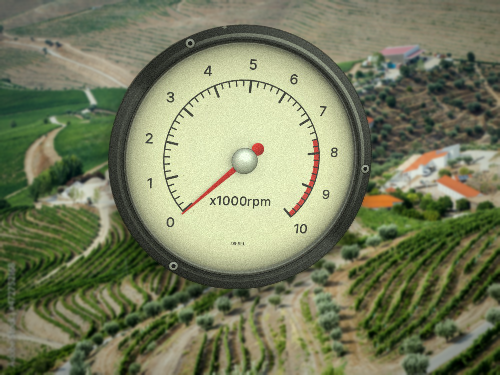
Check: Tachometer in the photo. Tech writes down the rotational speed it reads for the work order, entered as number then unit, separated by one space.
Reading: 0 rpm
